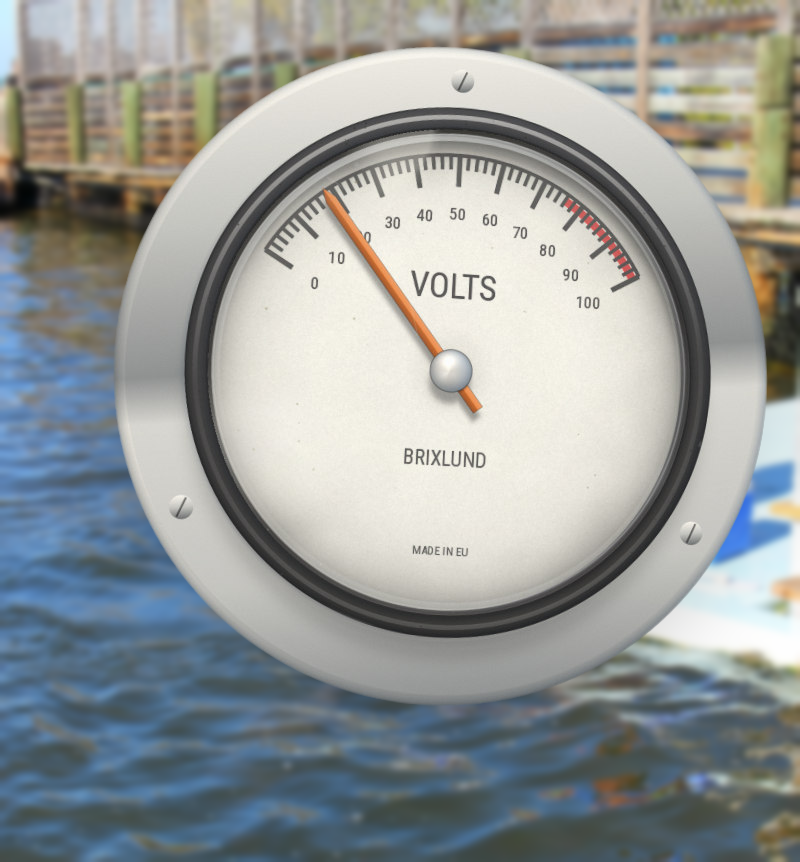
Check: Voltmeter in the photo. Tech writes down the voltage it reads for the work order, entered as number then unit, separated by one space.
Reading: 18 V
